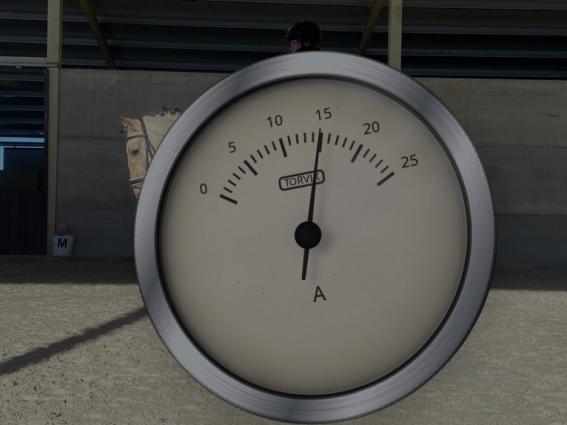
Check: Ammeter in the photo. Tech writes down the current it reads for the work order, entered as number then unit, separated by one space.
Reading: 15 A
